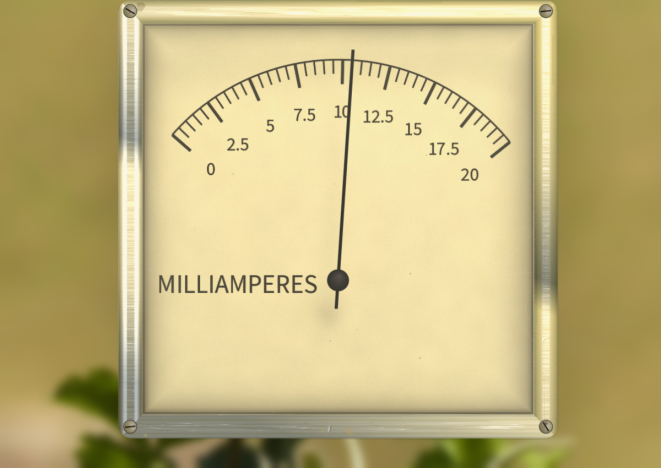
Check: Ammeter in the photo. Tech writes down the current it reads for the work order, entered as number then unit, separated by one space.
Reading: 10.5 mA
